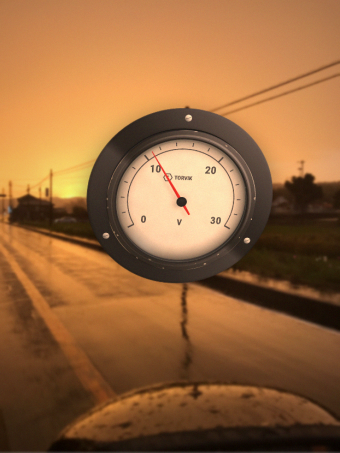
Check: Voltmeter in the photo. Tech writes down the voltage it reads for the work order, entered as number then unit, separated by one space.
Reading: 11 V
